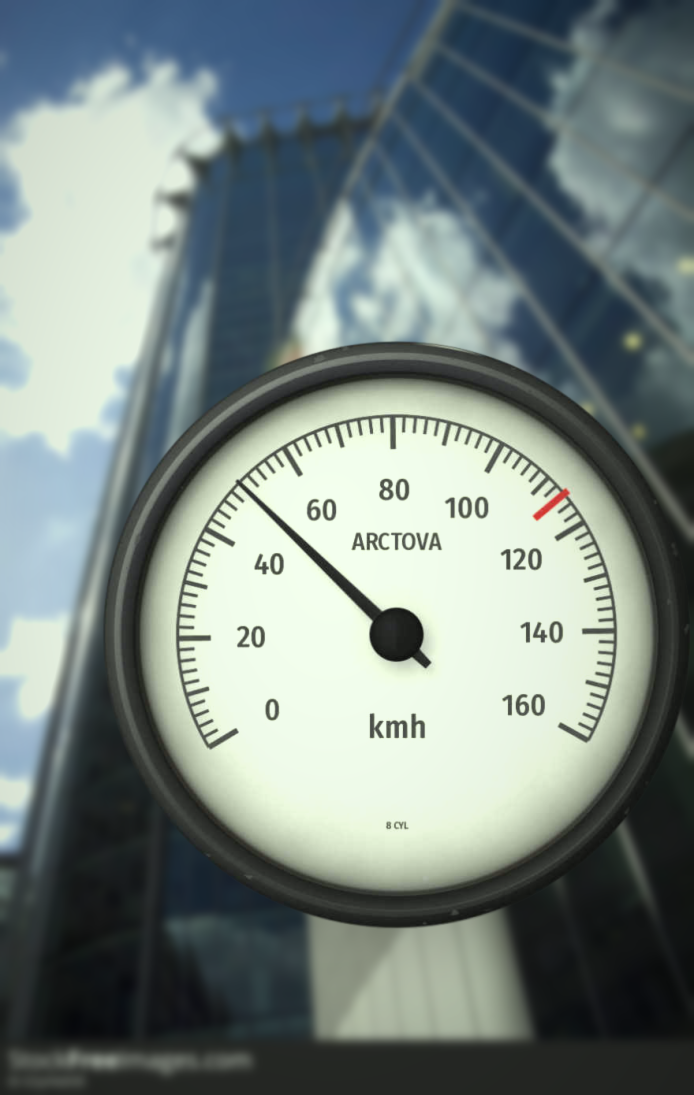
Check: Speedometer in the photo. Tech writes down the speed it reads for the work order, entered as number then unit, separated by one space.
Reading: 50 km/h
